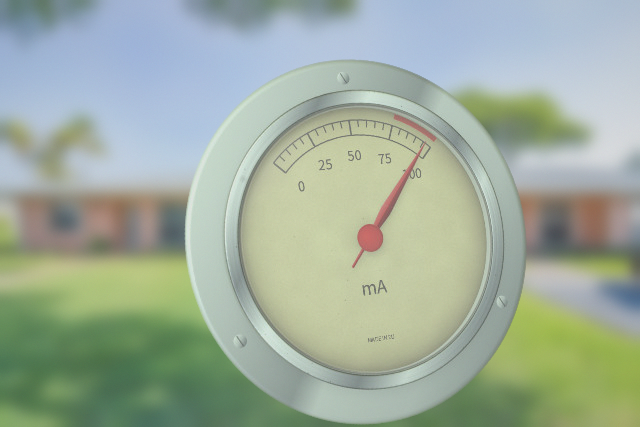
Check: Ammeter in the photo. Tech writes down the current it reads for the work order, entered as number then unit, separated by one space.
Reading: 95 mA
